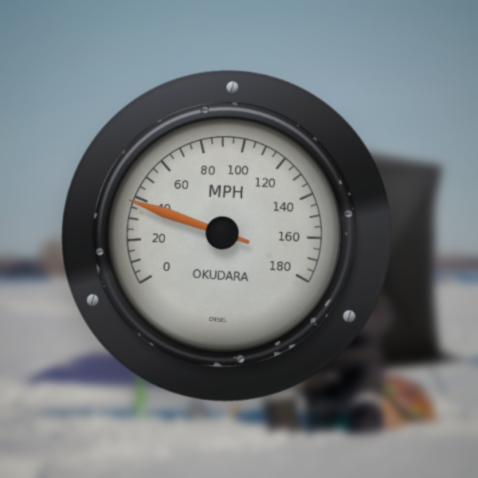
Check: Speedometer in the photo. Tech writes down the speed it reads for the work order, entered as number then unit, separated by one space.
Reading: 37.5 mph
